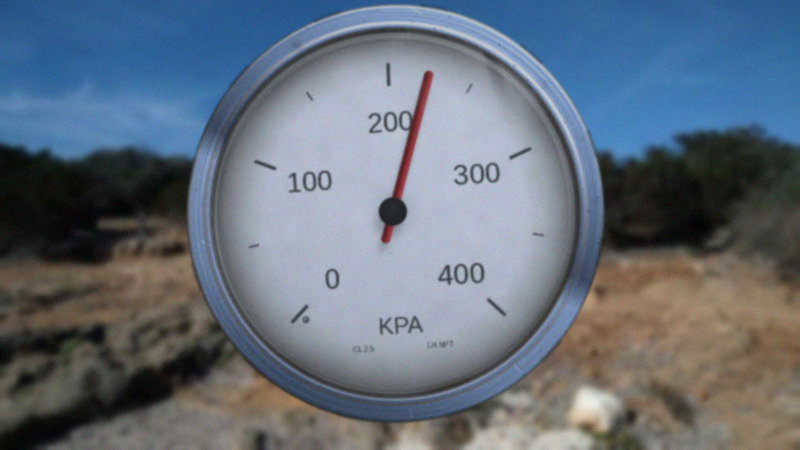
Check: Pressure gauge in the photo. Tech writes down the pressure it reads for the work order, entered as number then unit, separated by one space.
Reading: 225 kPa
